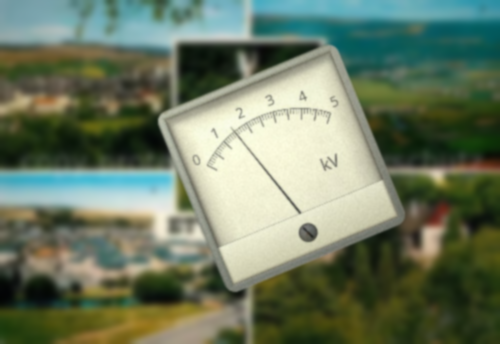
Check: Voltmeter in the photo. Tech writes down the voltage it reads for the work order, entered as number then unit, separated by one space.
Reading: 1.5 kV
